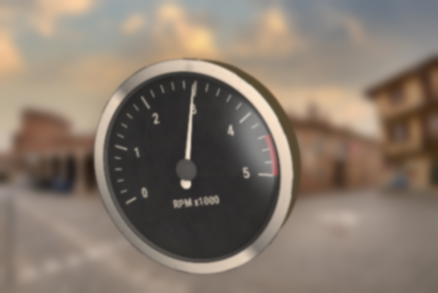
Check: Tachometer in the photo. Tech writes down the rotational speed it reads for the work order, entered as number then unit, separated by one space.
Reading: 3000 rpm
